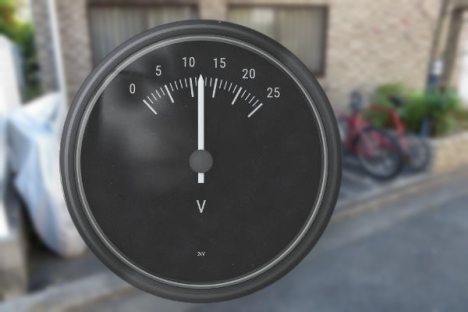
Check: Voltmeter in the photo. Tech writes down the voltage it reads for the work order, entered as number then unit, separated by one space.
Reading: 12 V
